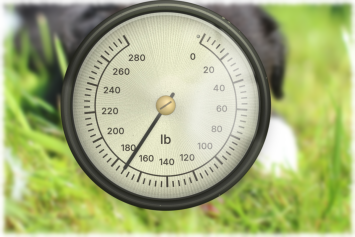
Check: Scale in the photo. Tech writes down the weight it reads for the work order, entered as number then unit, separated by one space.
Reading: 172 lb
